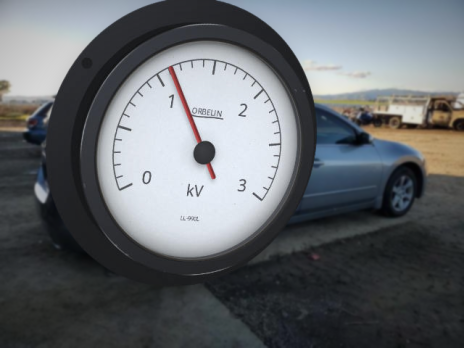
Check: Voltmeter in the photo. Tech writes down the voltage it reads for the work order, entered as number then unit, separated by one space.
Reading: 1.1 kV
